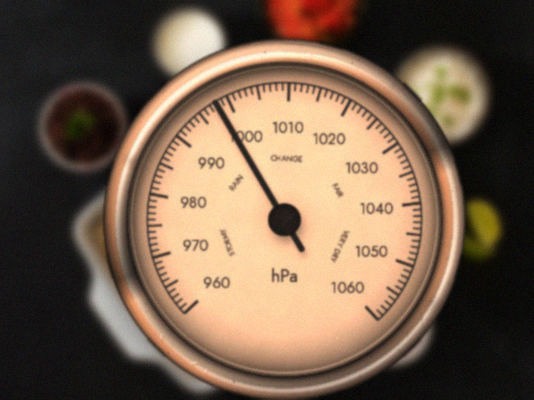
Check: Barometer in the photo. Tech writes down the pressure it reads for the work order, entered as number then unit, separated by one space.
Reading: 998 hPa
